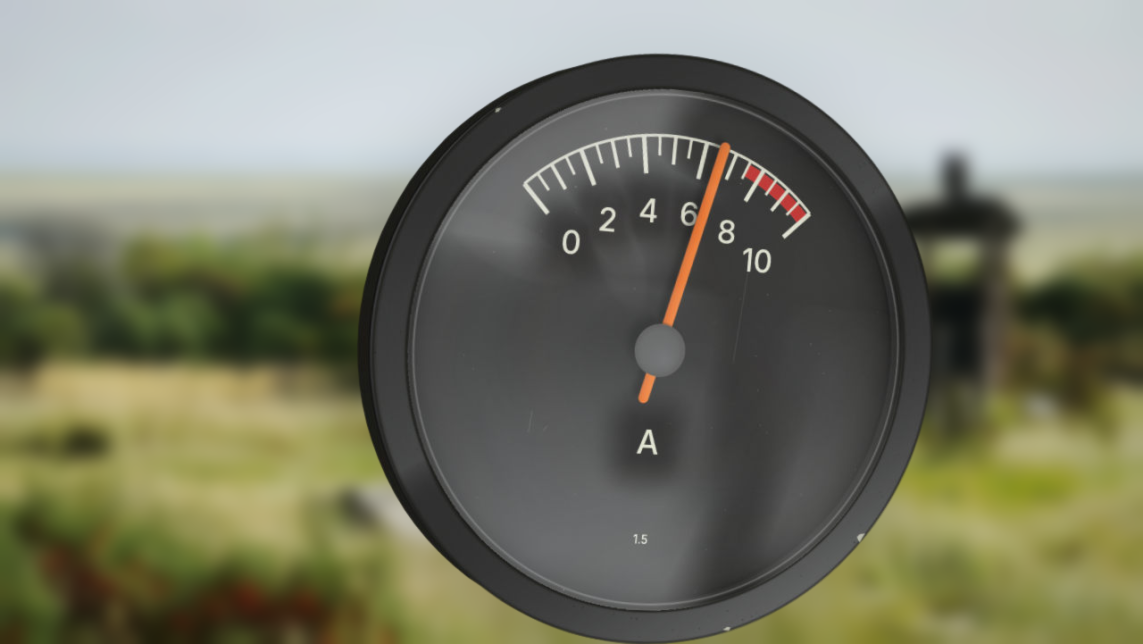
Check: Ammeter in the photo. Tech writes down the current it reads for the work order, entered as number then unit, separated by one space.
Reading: 6.5 A
